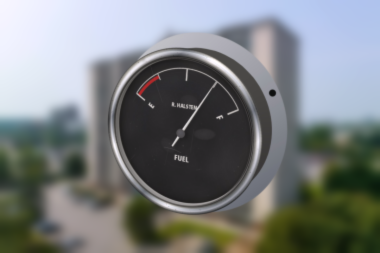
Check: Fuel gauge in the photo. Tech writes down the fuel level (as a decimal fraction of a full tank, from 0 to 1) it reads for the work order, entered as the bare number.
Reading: 0.75
